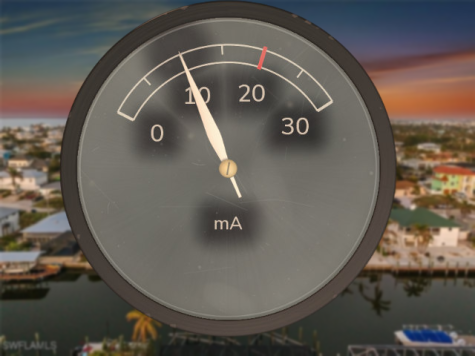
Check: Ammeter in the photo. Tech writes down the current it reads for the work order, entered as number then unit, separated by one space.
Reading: 10 mA
